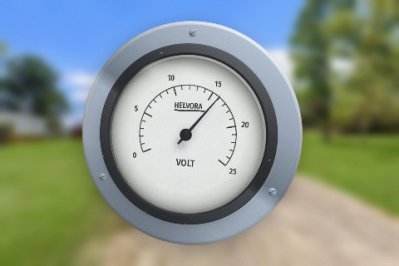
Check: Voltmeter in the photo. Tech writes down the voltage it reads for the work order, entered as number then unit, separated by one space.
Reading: 16 V
